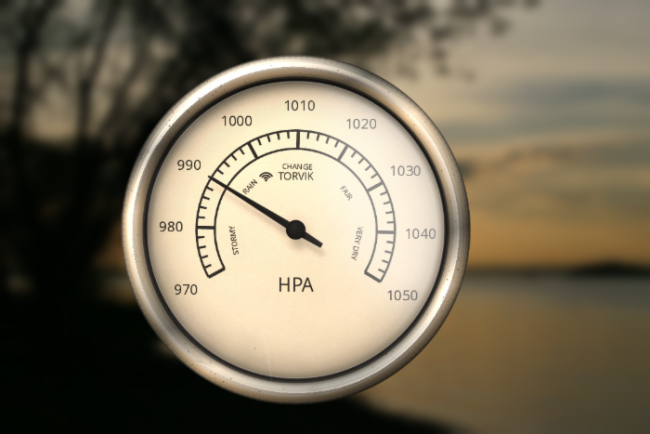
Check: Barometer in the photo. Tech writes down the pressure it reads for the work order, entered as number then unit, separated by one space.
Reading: 990 hPa
